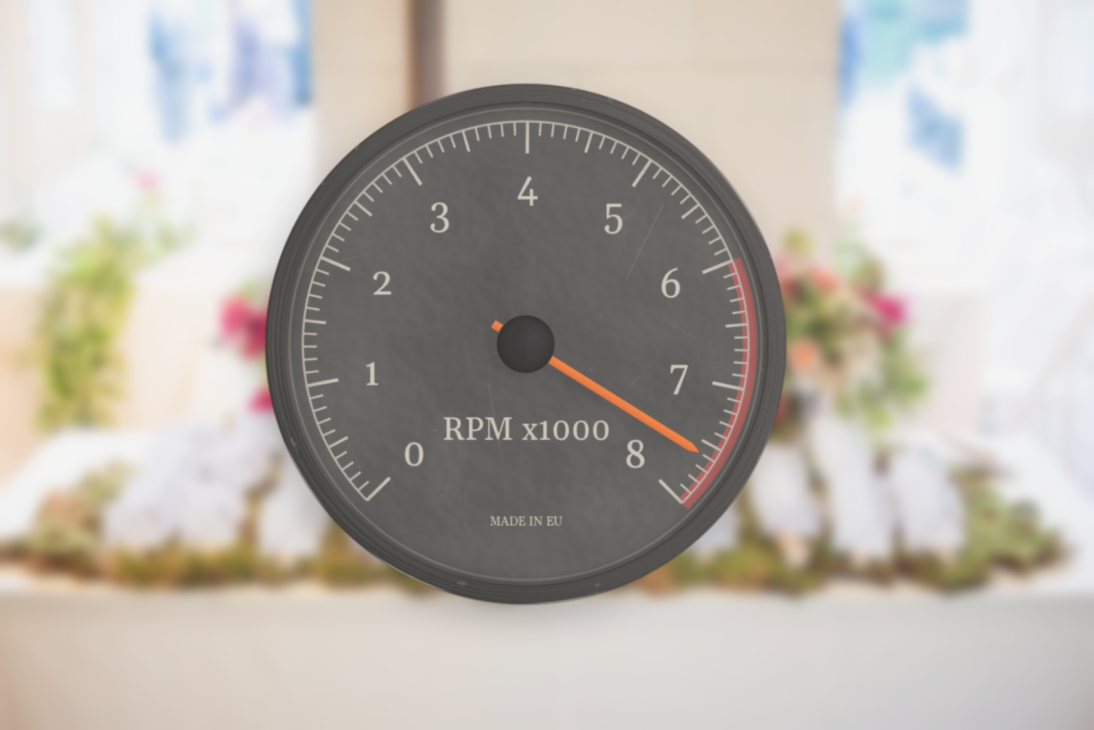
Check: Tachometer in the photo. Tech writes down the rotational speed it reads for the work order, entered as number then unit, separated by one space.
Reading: 7600 rpm
